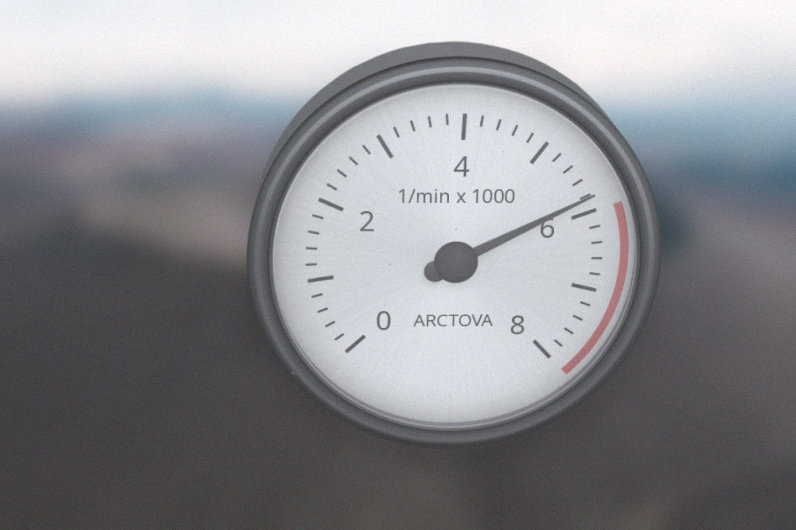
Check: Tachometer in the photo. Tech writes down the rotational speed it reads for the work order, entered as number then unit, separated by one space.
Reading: 5800 rpm
